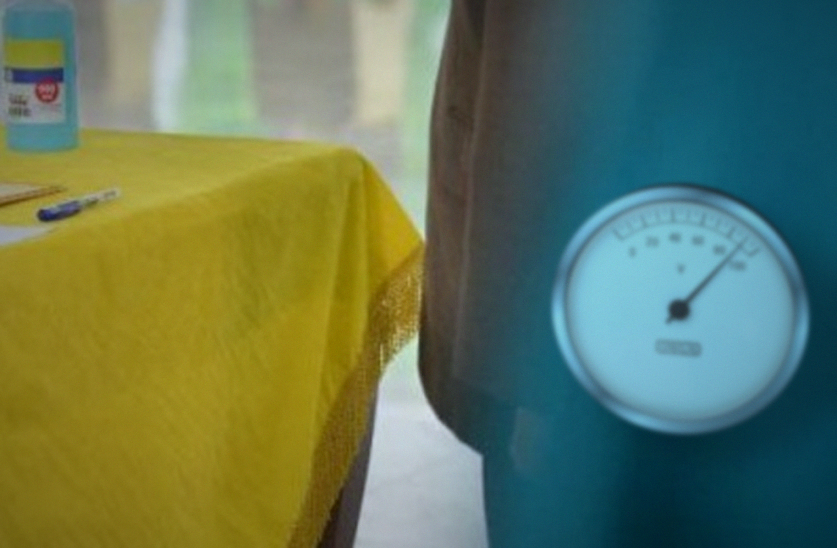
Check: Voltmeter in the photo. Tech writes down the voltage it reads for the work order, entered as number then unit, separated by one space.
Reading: 90 V
